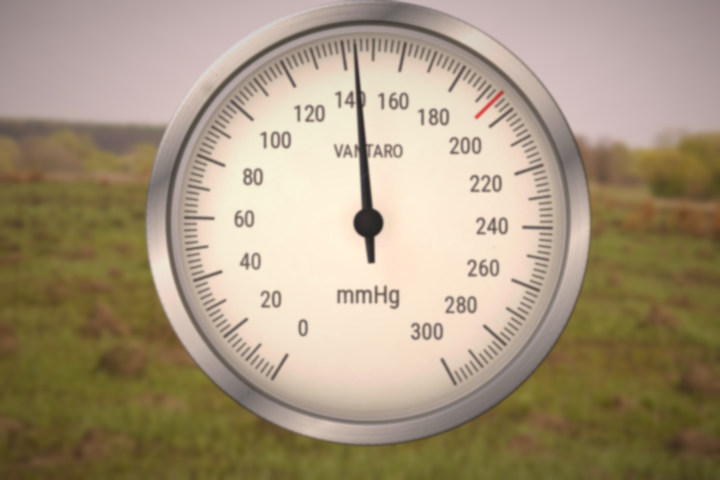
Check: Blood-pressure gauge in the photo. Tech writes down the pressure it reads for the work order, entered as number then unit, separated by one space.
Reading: 144 mmHg
